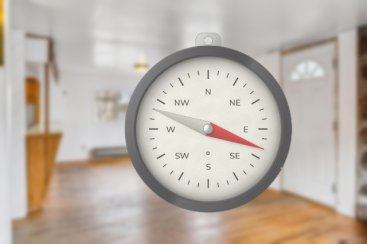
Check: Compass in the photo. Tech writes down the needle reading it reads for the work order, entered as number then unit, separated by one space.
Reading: 110 °
